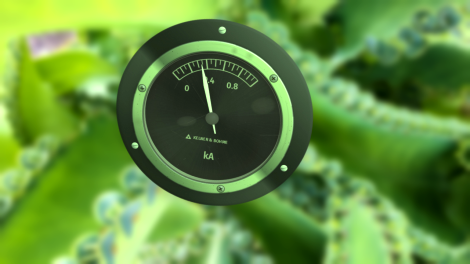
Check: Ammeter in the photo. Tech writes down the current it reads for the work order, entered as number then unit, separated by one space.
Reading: 0.35 kA
